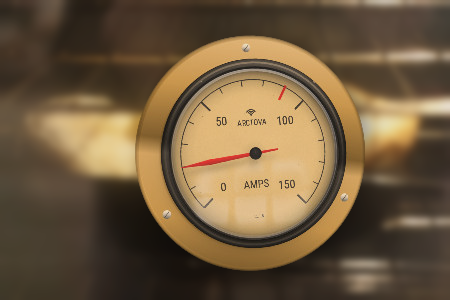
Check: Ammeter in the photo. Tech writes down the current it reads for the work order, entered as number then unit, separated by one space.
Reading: 20 A
